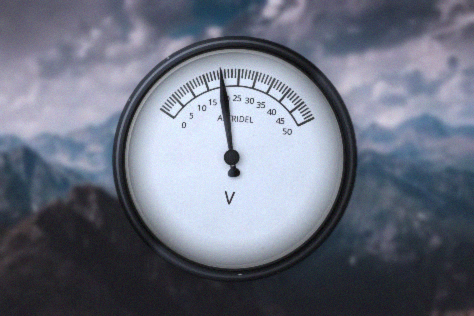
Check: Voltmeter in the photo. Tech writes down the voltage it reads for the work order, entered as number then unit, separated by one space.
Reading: 20 V
